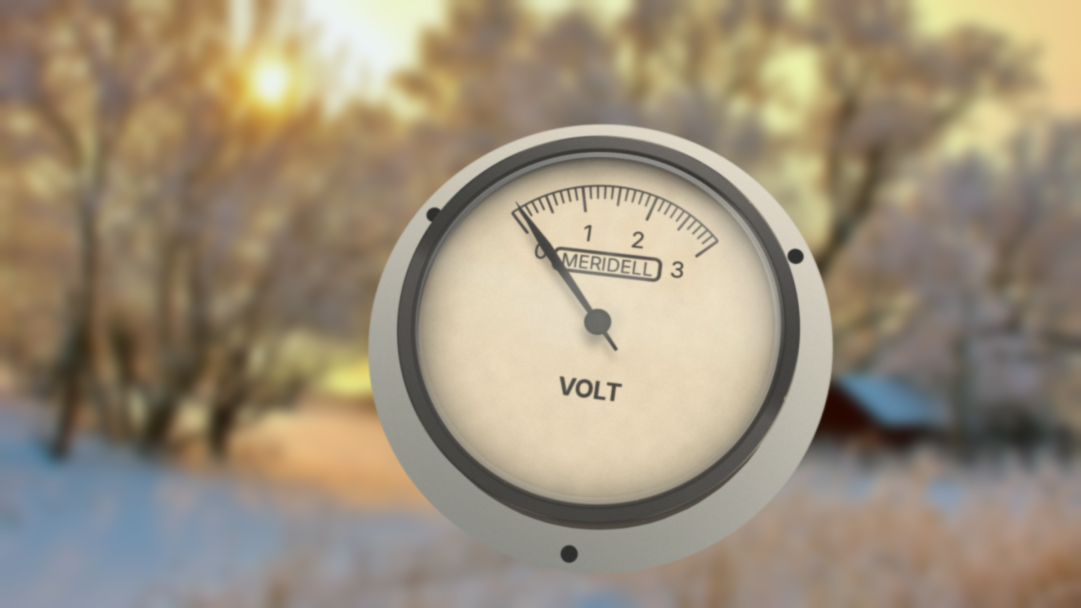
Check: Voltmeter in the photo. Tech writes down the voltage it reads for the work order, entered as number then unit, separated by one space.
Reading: 0.1 V
